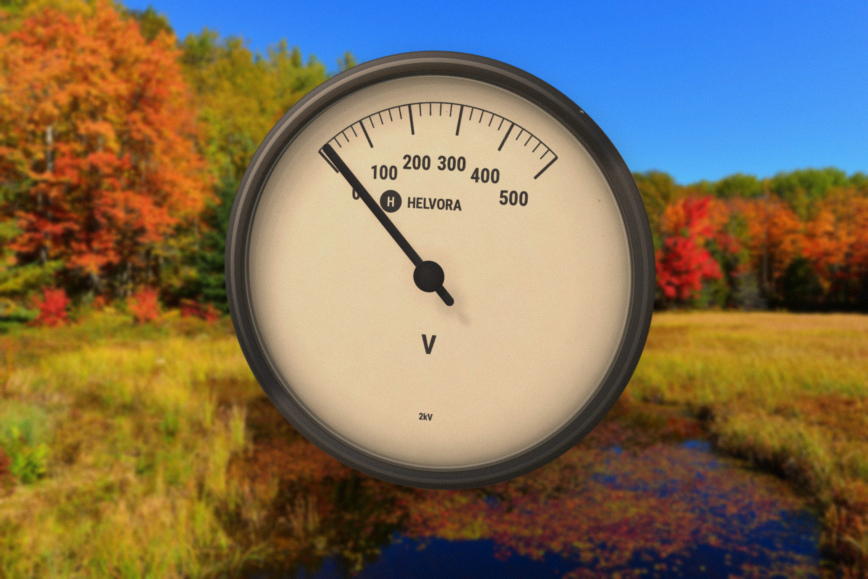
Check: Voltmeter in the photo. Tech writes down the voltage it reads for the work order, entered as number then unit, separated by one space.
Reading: 20 V
